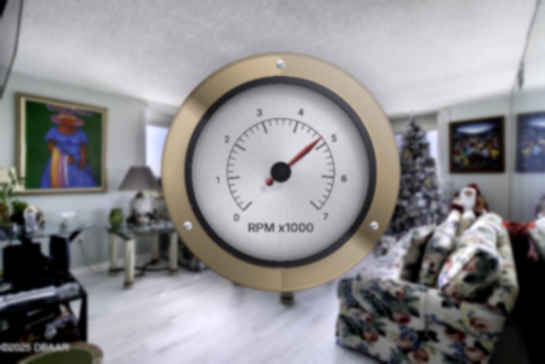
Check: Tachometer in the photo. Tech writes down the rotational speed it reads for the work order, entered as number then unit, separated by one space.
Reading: 4800 rpm
